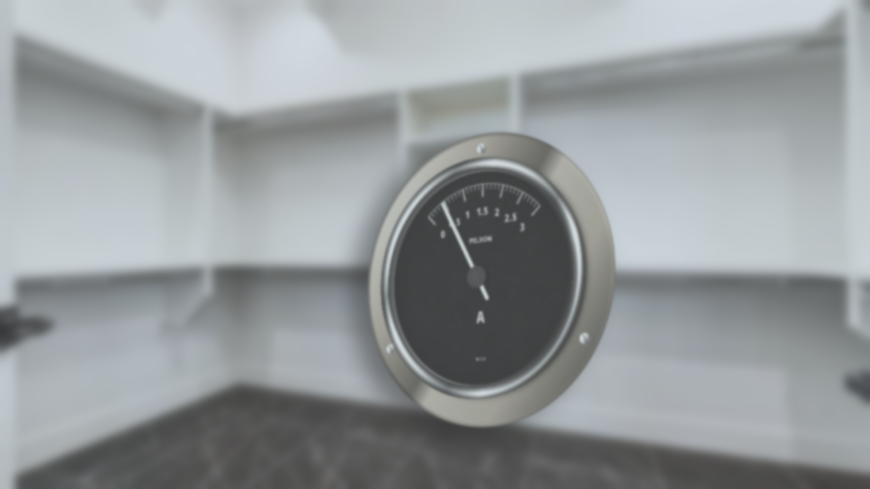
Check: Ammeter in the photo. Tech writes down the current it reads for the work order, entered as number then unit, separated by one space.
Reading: 0.5 A
